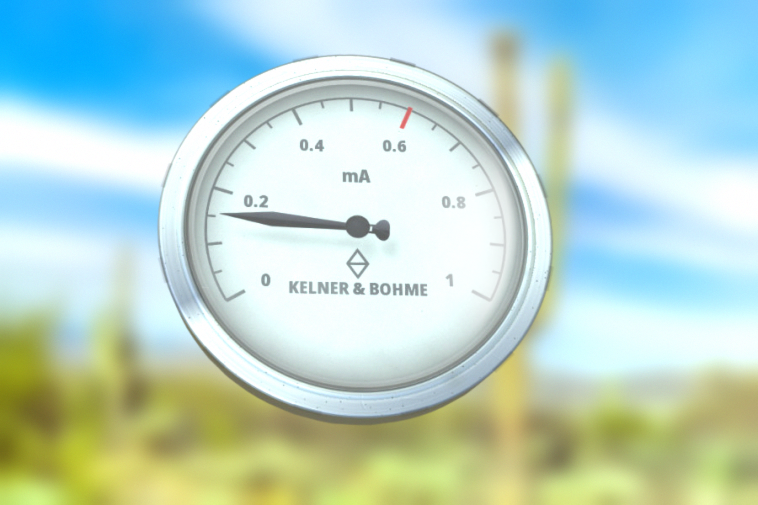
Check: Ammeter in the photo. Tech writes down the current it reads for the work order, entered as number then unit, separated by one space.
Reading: 0.15 mA
